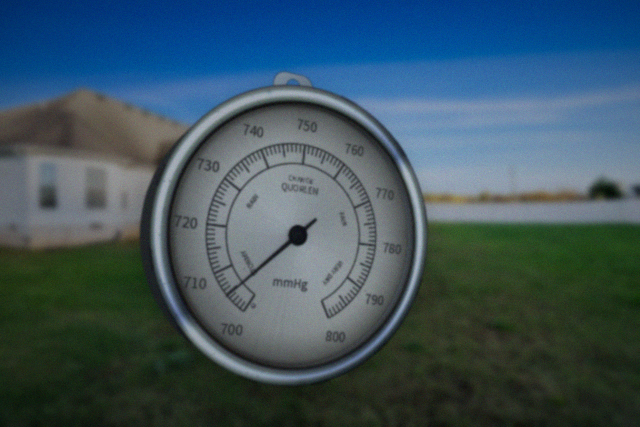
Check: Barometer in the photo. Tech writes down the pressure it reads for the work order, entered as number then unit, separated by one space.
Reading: 705 mmHg
